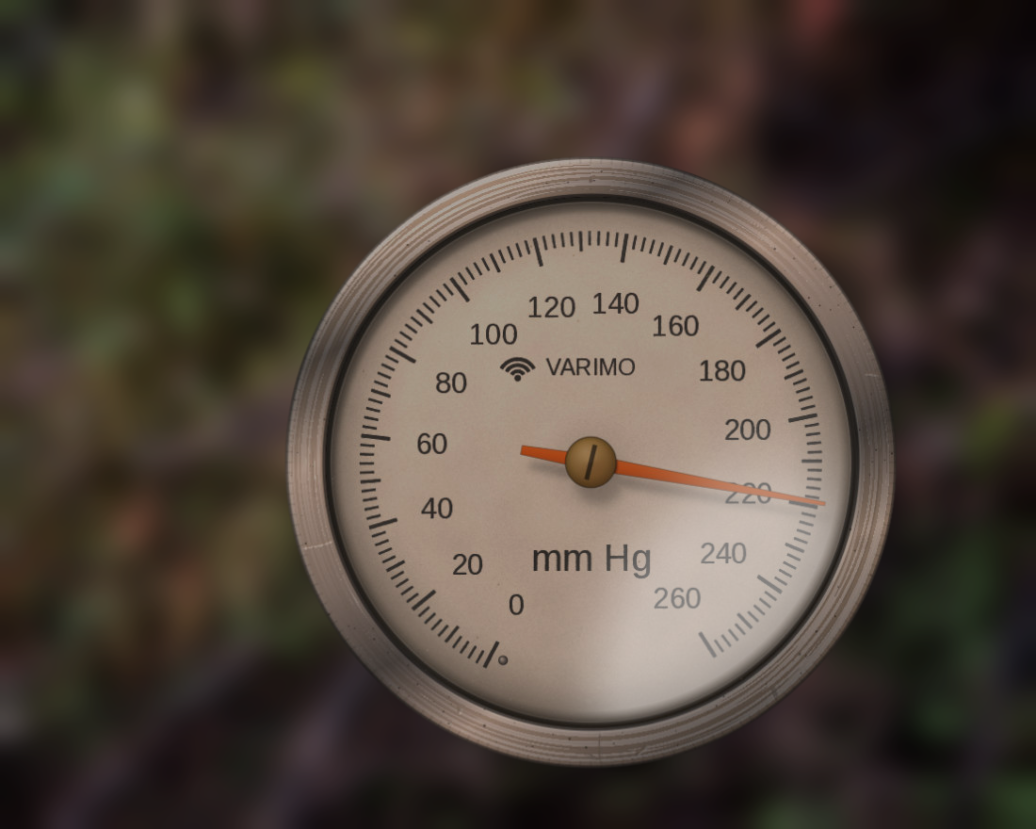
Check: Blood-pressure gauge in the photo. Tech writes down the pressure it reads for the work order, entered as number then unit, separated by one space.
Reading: 219 mmHg
